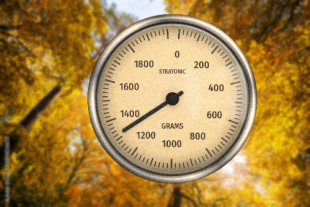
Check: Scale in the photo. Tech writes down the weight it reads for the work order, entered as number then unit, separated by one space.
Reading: 1320 g
